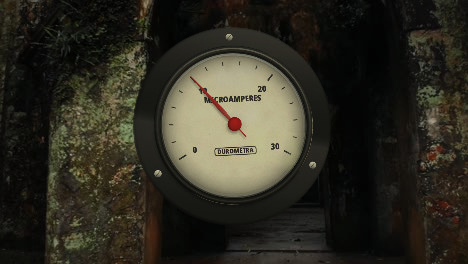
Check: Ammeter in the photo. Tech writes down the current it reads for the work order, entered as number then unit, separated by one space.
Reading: 10 µA
